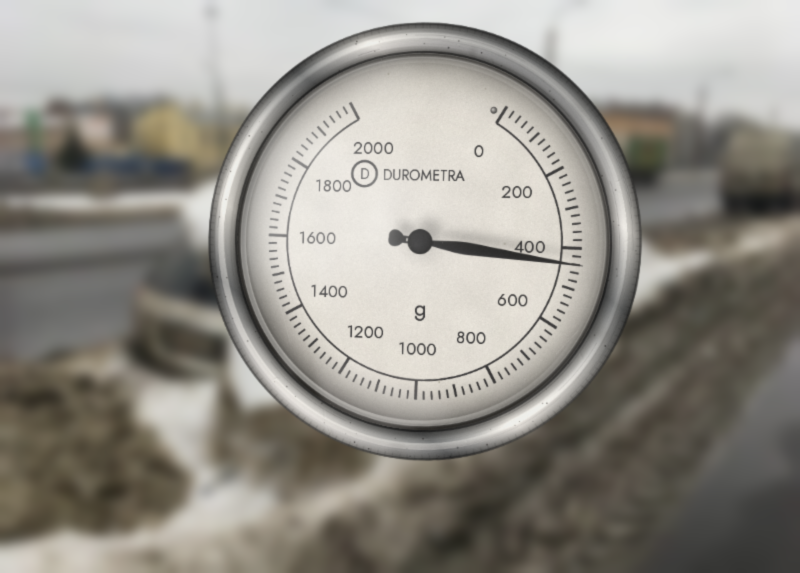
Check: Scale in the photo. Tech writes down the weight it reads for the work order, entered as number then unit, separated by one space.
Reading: 440 g
